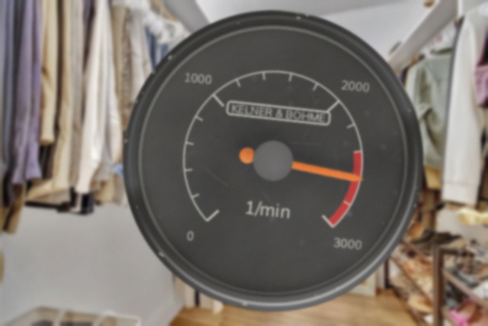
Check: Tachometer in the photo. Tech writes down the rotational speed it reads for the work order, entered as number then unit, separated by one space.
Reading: 2600 rpm
